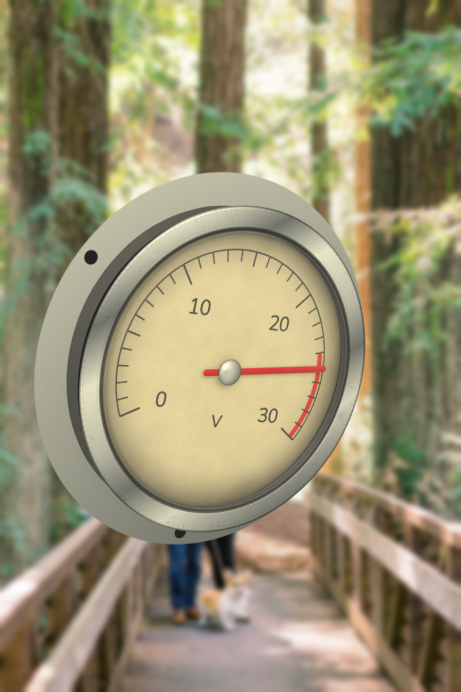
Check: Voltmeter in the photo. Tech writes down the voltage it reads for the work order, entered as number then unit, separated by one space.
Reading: 25 V
